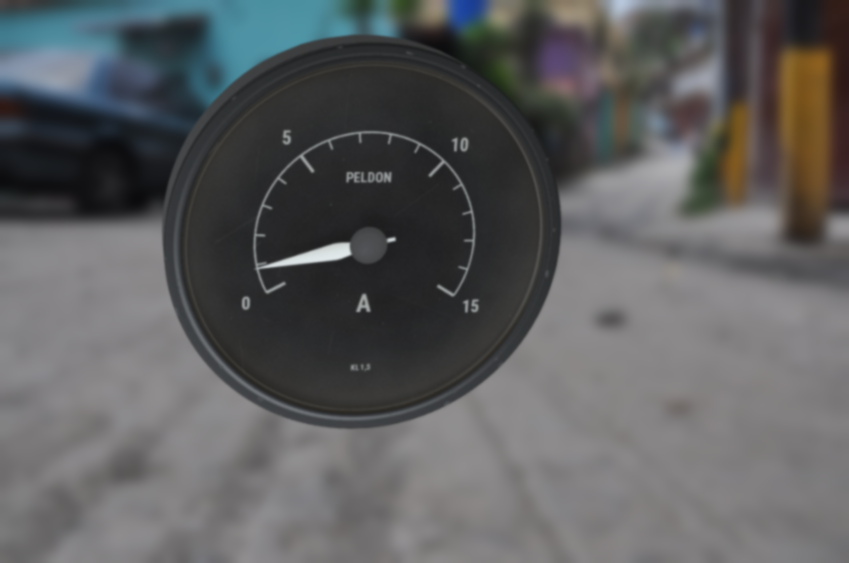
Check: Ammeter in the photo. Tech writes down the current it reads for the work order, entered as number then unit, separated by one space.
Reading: 1 A
